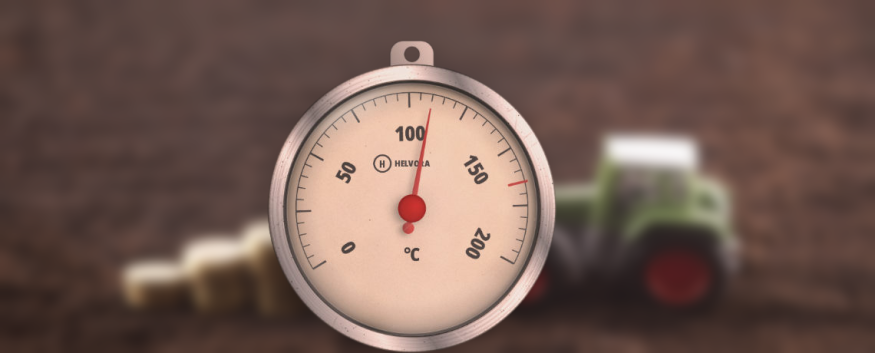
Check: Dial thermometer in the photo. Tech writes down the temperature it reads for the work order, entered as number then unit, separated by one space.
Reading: 110 °C
